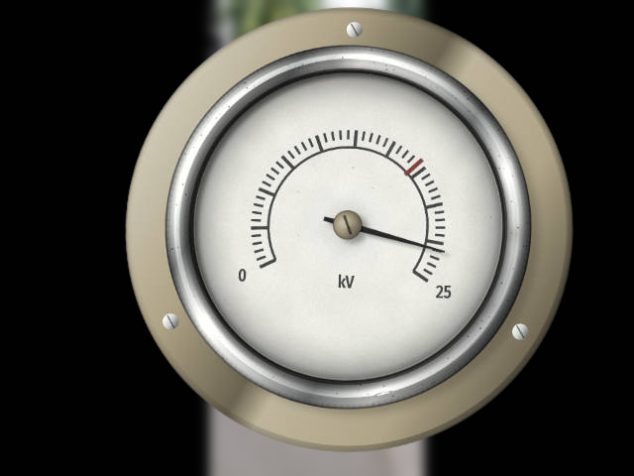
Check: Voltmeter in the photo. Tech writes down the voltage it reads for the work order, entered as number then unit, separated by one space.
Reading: 23 kV
